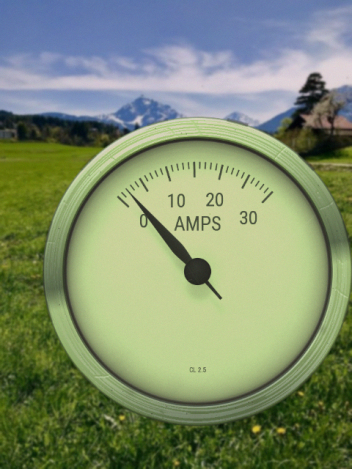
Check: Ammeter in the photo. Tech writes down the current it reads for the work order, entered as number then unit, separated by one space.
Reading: 2 A
